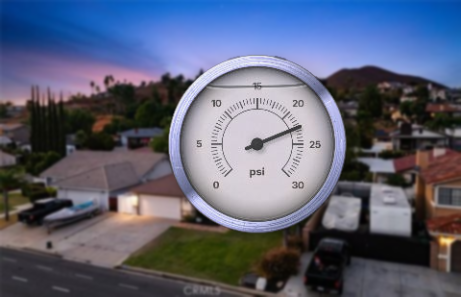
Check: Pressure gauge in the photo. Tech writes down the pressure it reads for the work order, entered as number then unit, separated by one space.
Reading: 22.5 psi
